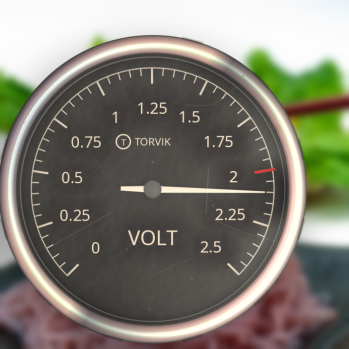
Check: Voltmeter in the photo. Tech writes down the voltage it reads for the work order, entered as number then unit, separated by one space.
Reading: 2.1 V
